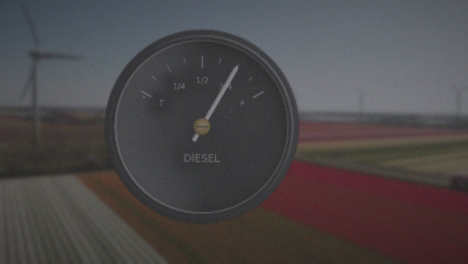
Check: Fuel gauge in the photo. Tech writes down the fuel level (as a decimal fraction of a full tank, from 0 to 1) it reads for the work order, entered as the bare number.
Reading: 0.75
